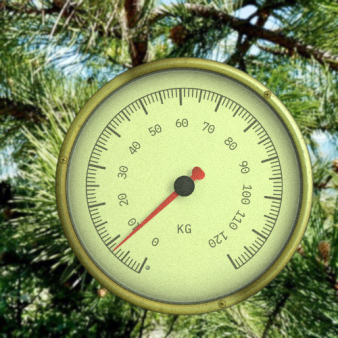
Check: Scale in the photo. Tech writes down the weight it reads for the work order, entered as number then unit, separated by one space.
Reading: 8 kg
